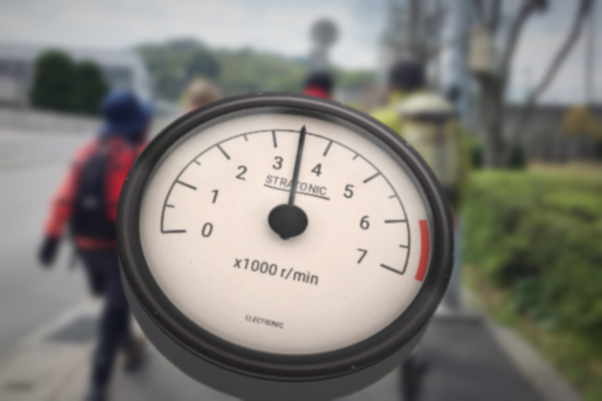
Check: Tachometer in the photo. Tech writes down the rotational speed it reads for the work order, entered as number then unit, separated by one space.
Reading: 3500 rpm
